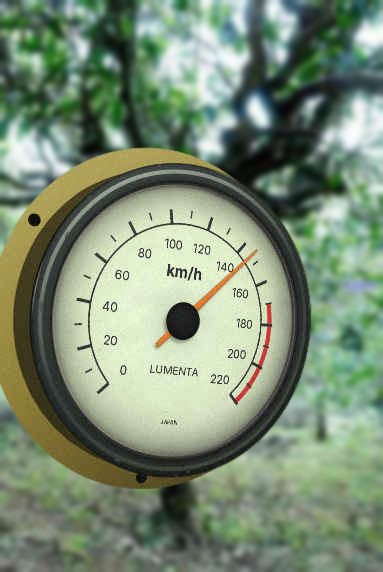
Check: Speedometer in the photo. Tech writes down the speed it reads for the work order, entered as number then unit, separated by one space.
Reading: 145 km/h
